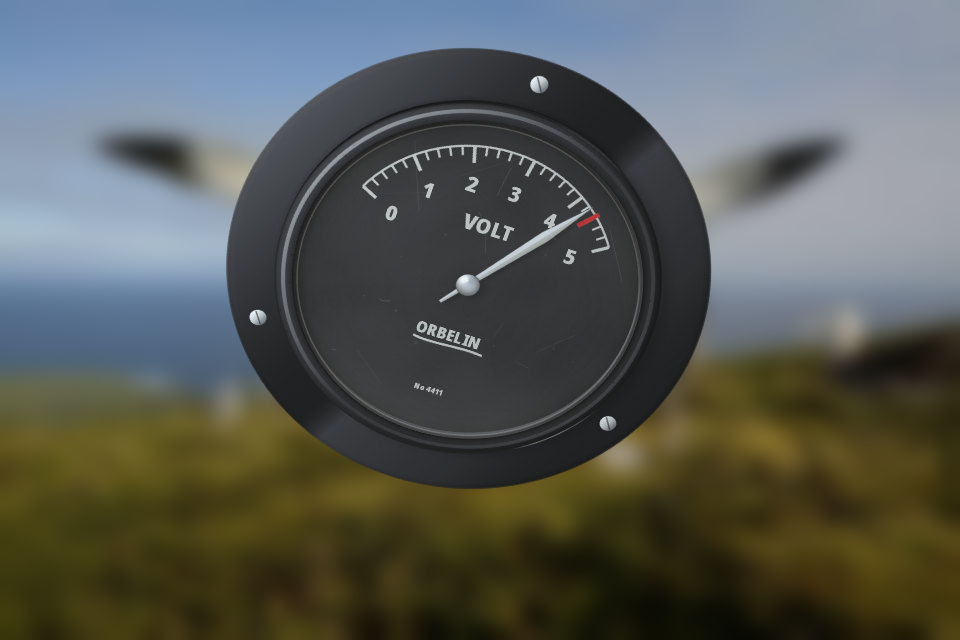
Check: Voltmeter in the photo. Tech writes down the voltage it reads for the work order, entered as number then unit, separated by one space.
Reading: 4.2 V
